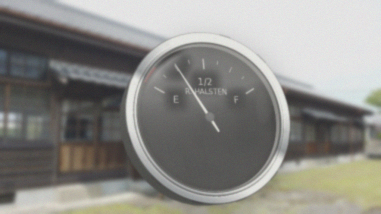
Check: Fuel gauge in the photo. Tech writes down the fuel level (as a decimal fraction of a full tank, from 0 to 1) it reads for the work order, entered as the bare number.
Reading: 0.25
